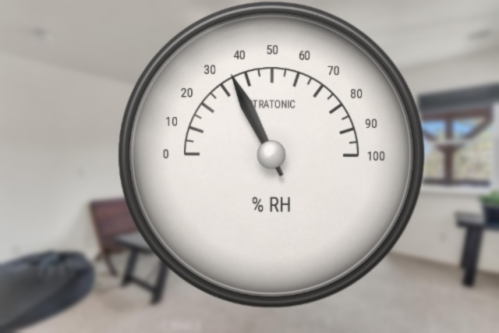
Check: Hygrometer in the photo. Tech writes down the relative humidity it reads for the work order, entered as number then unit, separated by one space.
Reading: 35 %
